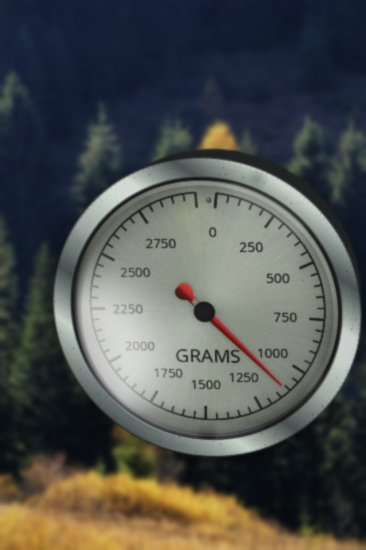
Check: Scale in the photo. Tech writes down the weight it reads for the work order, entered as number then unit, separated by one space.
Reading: 1100 g
